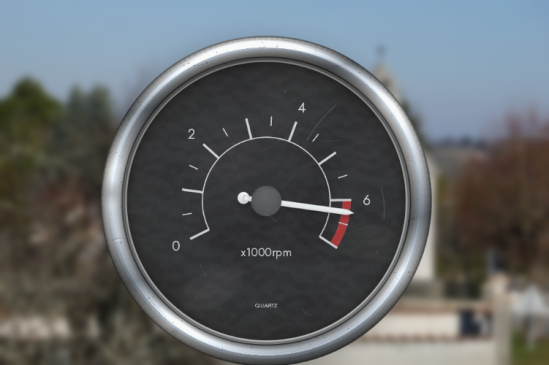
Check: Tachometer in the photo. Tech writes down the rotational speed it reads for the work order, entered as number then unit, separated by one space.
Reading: 6250 rpm
